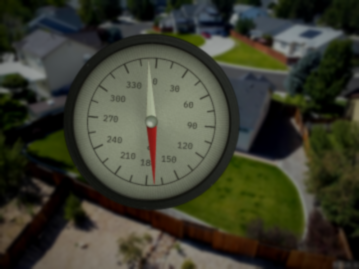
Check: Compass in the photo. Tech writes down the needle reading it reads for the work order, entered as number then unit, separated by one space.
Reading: 172.5 °
